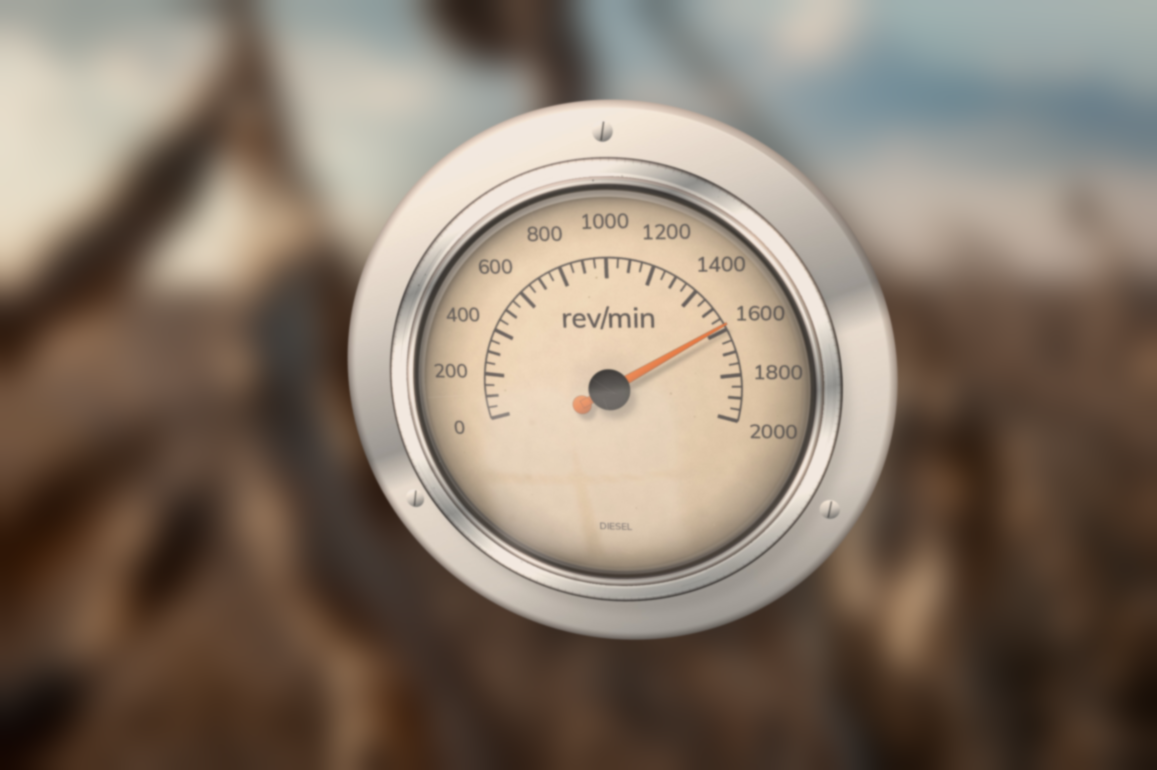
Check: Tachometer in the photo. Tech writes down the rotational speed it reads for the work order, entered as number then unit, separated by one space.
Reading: 1575 rpm
